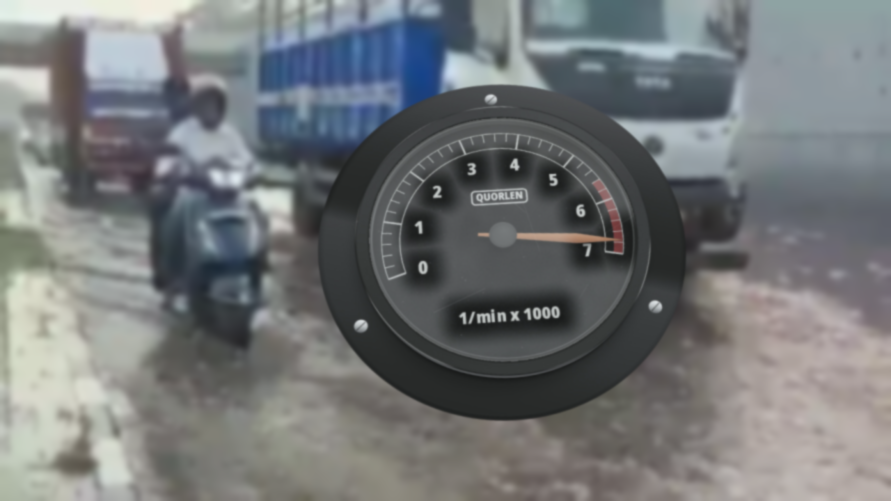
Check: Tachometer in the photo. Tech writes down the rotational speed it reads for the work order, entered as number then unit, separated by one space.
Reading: 6800 rpm
